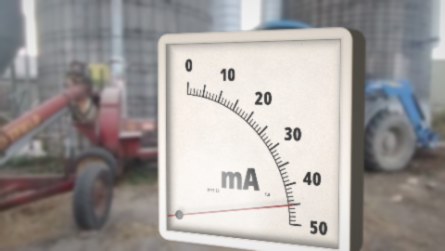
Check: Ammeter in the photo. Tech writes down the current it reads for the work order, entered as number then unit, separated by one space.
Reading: 45 mA
